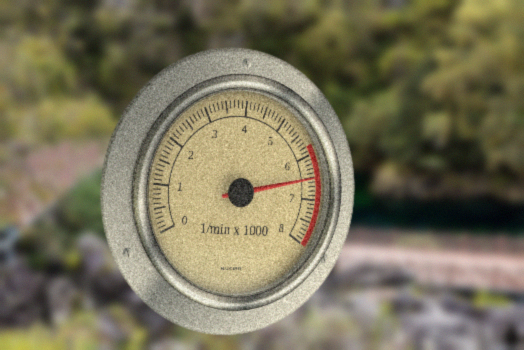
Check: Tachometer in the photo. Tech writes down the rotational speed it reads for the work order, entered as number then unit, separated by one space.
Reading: 6500 rpm
